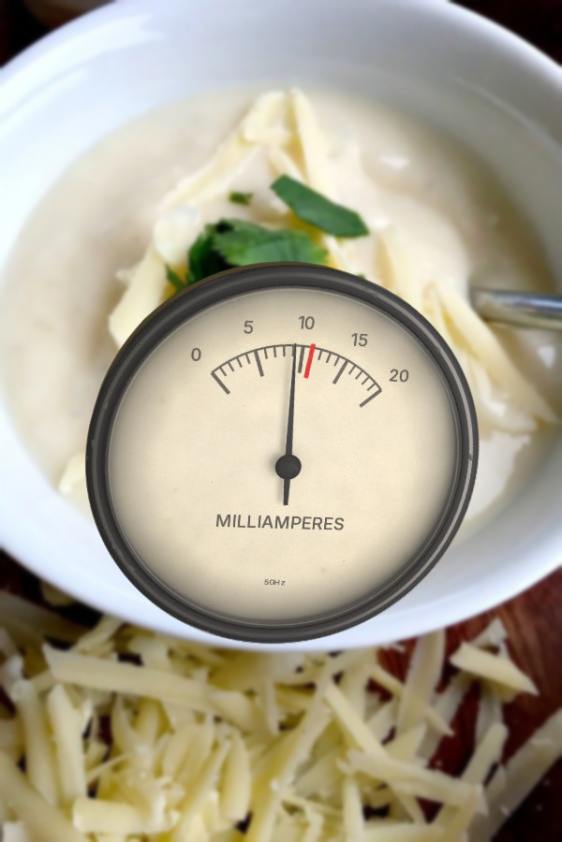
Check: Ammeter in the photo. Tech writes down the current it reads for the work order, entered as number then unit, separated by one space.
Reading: 9 mA
